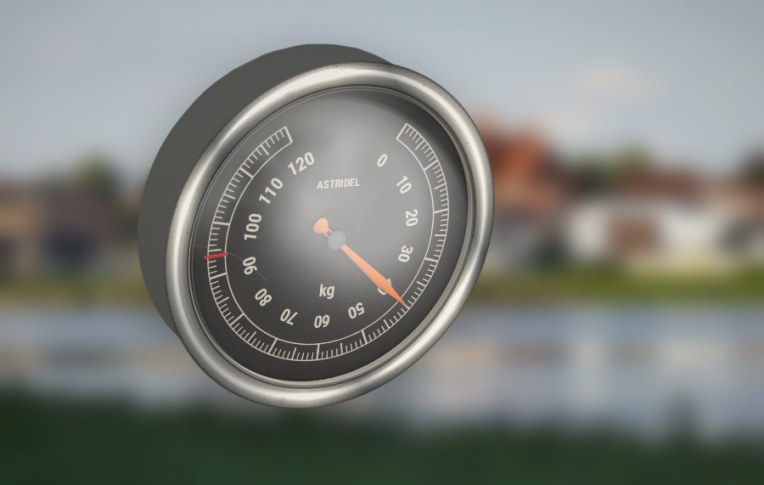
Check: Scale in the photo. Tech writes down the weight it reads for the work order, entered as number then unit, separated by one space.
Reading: 40 kg
